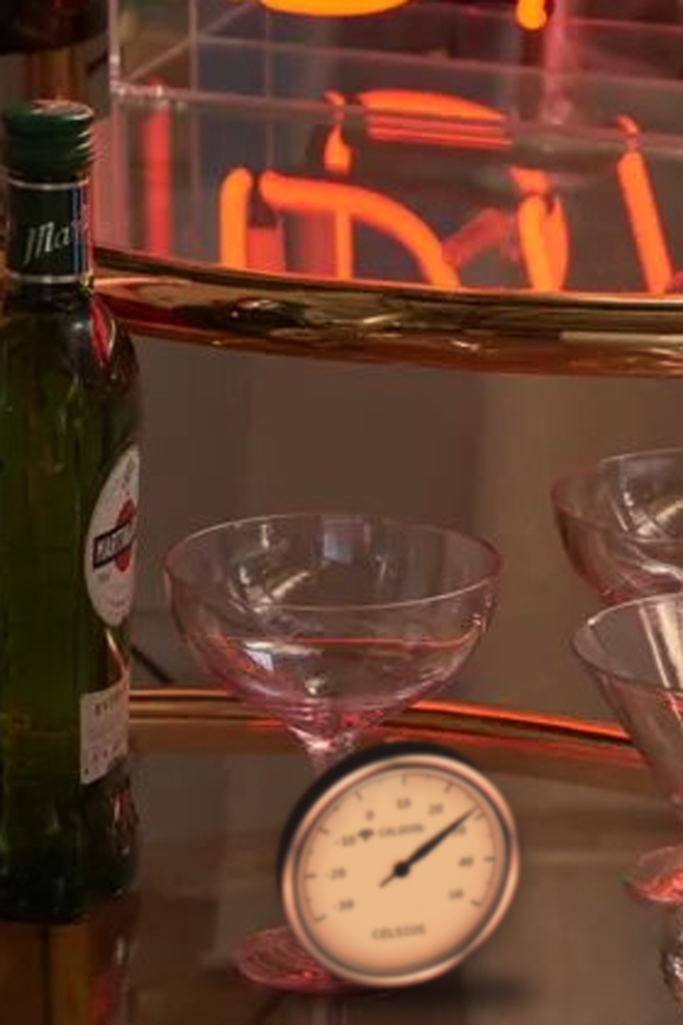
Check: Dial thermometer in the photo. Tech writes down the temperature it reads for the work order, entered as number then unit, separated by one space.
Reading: 27.5 °C
